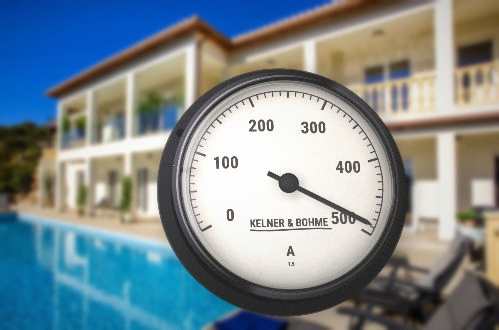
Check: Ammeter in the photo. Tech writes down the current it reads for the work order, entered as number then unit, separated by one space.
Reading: 490 A
